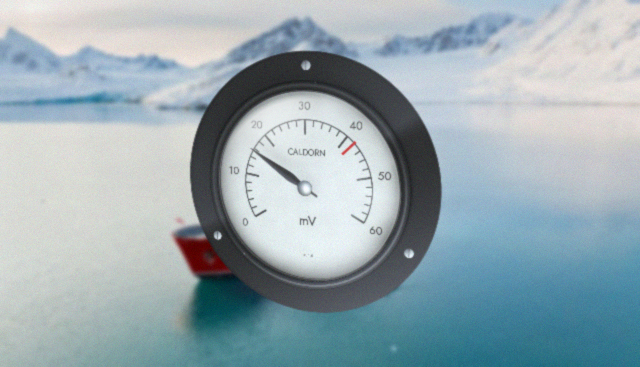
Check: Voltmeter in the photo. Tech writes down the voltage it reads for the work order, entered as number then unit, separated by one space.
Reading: 16 mV
